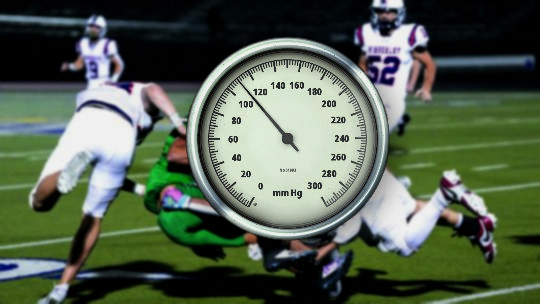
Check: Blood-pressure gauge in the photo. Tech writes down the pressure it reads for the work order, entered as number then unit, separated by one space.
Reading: 110 mmHg
